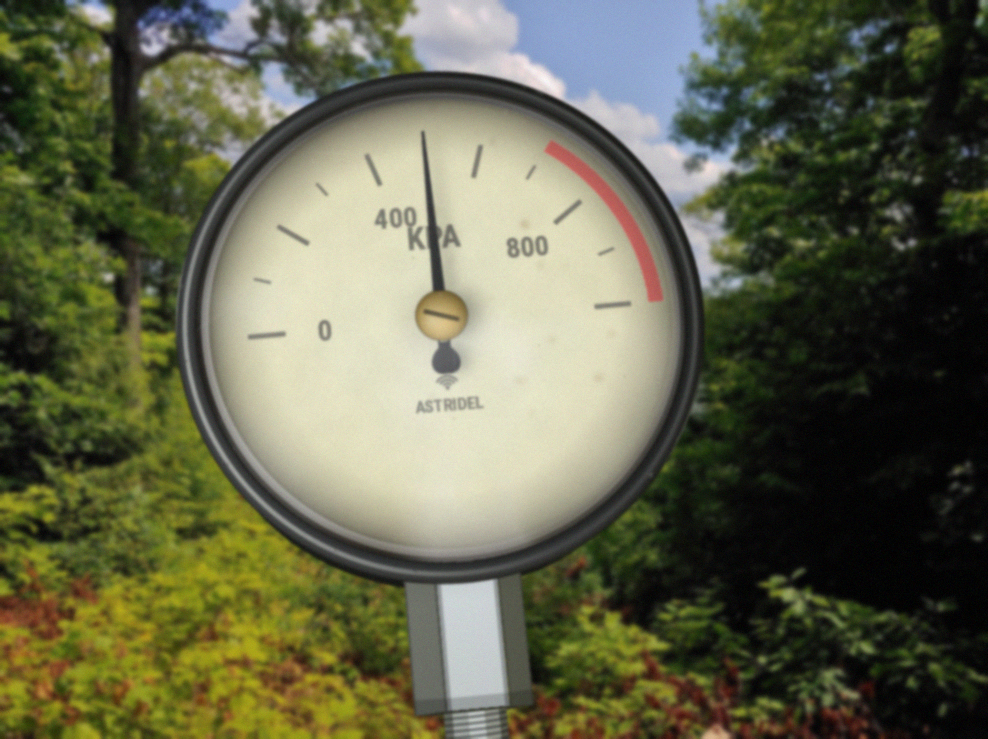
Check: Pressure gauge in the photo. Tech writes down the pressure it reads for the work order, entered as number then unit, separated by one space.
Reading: 500 kPa
